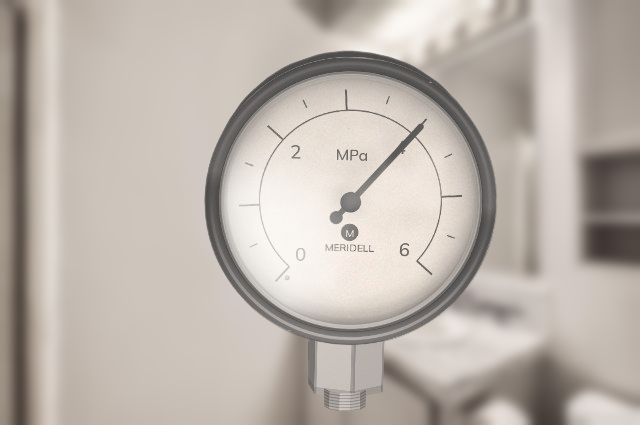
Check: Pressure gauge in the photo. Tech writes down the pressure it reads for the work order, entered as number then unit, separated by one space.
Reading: 4 MPa
